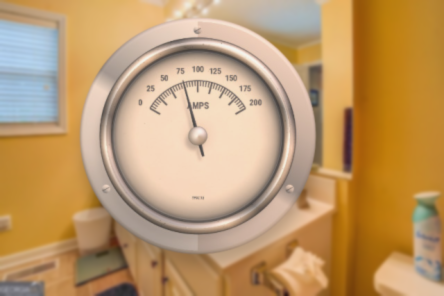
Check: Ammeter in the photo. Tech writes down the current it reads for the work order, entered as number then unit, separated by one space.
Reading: 75 A
